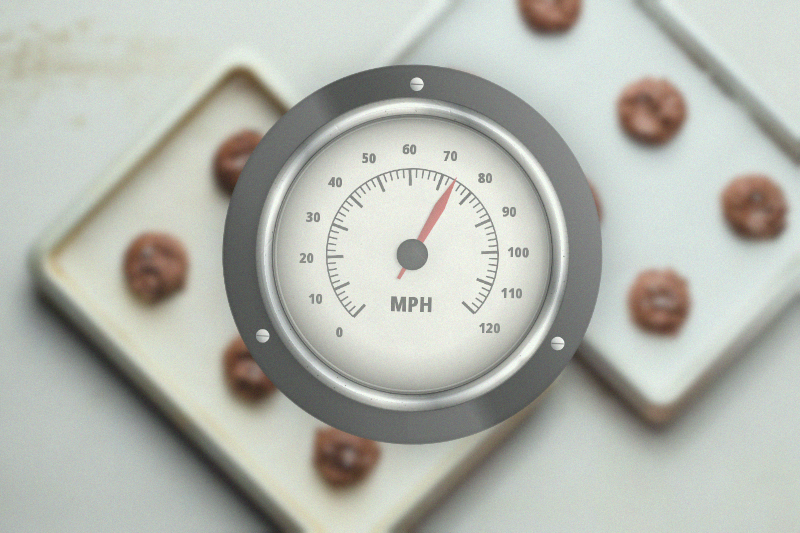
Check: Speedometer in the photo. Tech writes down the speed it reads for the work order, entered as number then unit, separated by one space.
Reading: 74 mph
